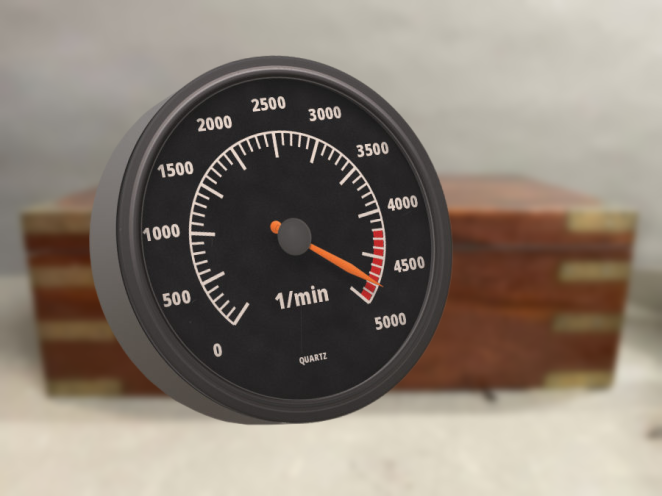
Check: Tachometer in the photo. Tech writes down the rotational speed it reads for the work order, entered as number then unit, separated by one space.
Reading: 4800 rpm
